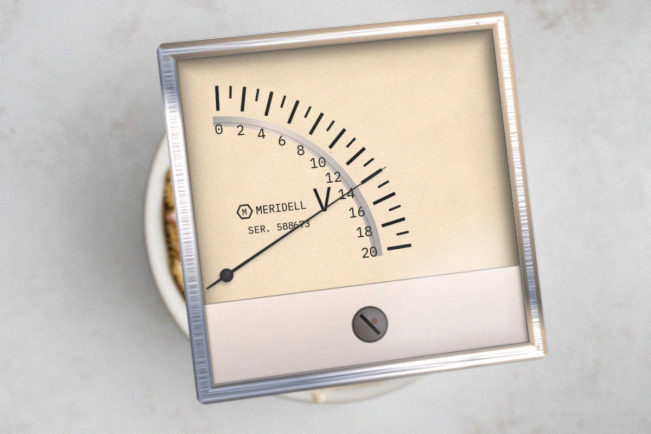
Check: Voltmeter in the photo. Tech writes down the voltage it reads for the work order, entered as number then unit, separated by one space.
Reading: 14 V
